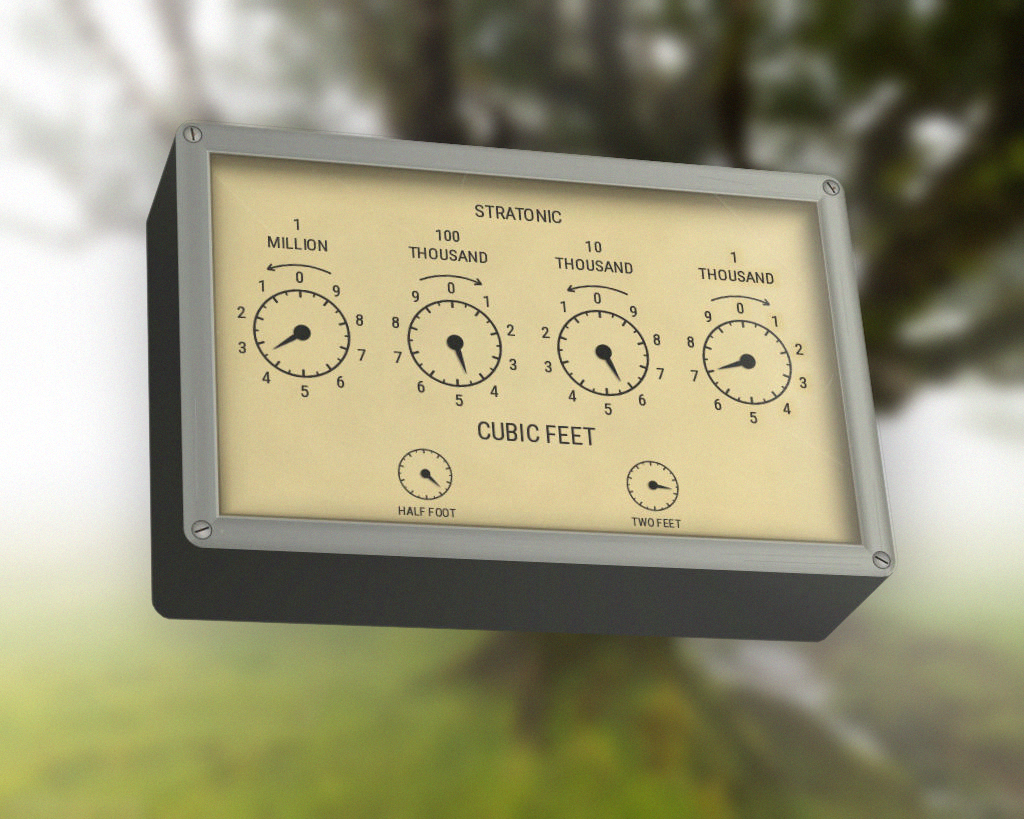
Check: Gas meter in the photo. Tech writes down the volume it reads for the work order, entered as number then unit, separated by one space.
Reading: 345700 ft³
